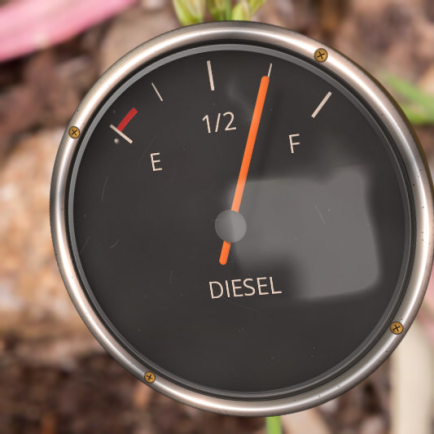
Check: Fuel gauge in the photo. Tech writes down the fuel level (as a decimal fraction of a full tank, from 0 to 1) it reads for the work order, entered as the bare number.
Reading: 0.75
